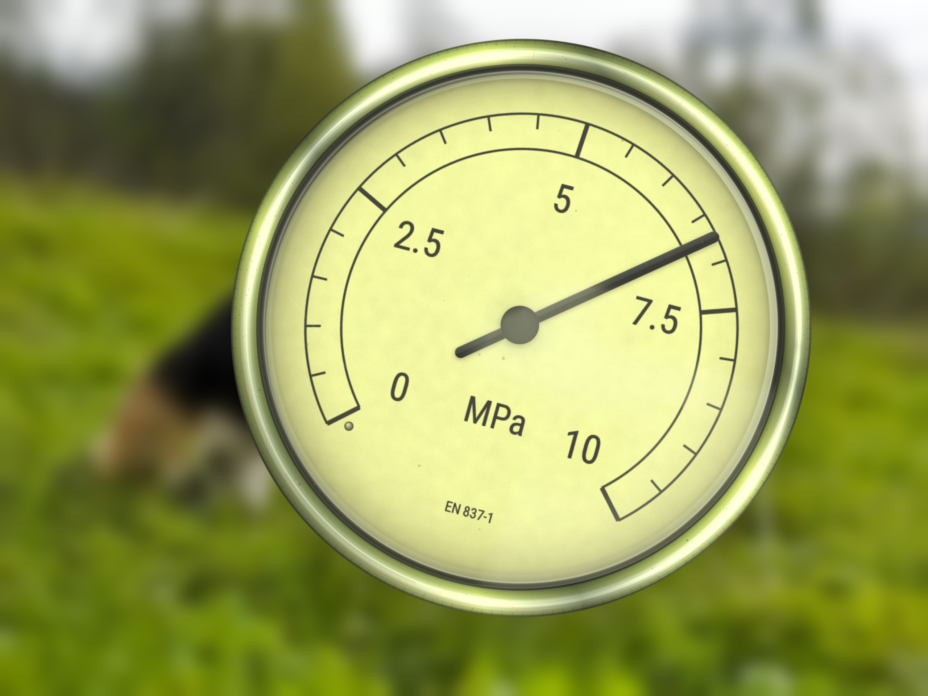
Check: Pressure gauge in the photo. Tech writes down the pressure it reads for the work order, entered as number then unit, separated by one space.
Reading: 6.75 MPa
